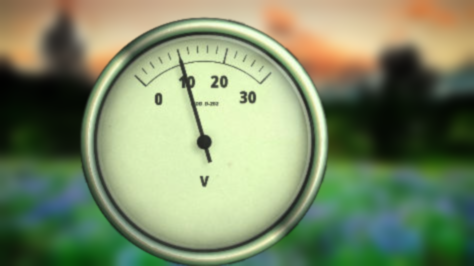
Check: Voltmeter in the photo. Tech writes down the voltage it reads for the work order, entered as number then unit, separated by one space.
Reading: 10 V
